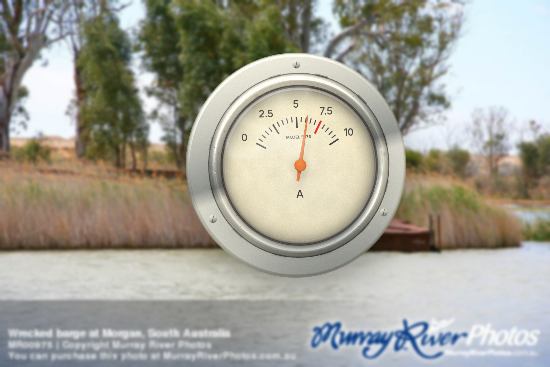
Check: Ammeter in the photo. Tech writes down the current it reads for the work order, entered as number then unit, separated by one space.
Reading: 6 A
